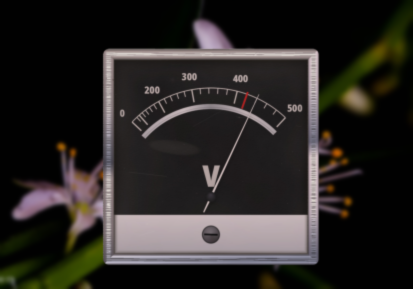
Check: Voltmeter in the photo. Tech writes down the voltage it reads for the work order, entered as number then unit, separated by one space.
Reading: 440 V
